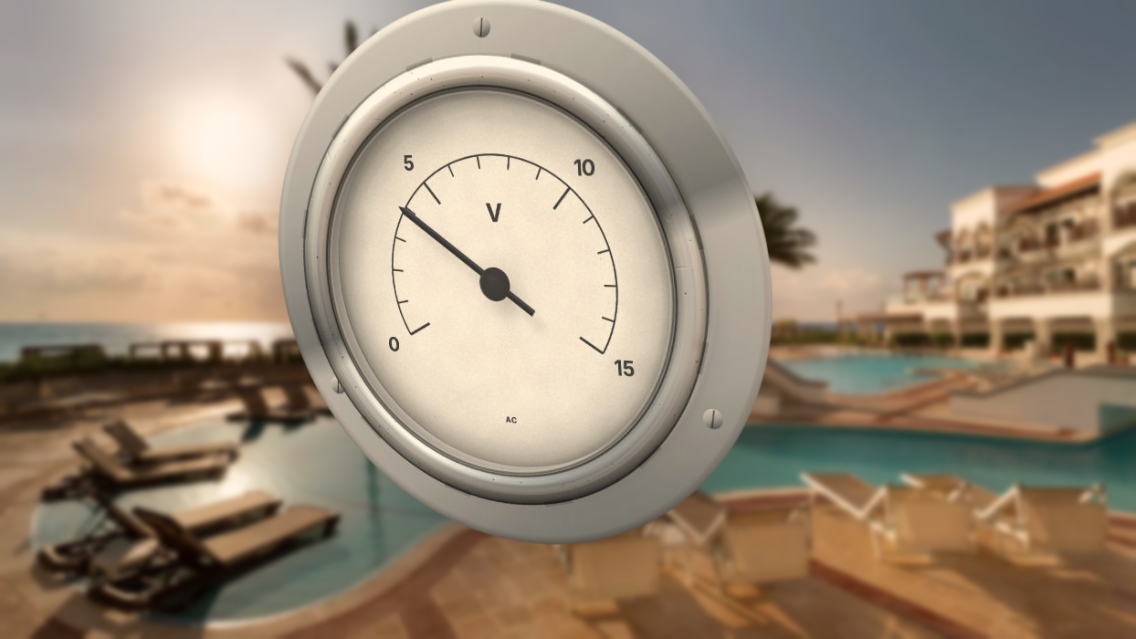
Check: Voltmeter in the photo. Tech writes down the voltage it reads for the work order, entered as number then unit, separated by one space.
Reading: 4 V
